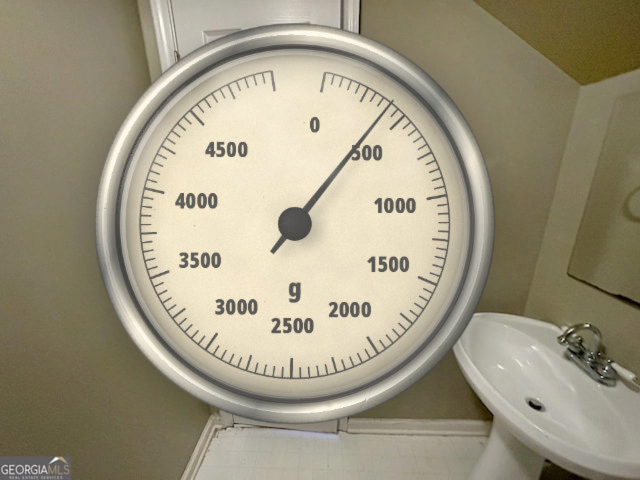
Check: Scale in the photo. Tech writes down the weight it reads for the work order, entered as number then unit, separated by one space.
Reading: 400 g
